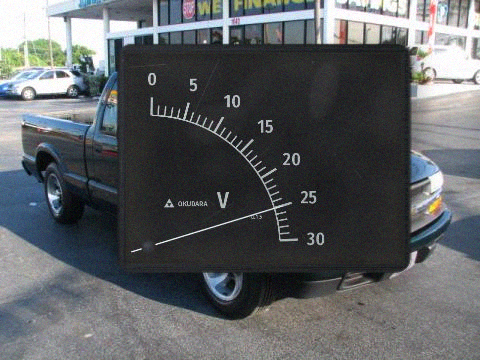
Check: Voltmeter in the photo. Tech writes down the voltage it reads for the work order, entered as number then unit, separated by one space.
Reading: 25 V
